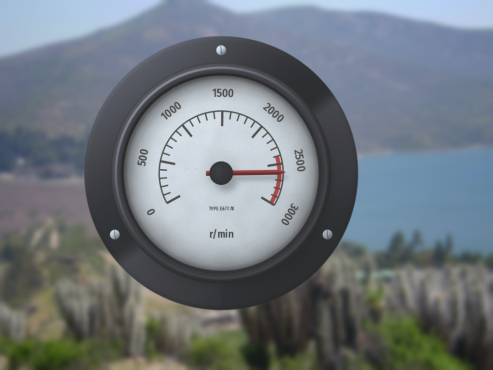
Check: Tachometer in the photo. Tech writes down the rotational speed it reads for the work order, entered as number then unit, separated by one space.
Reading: 2600 rpm
